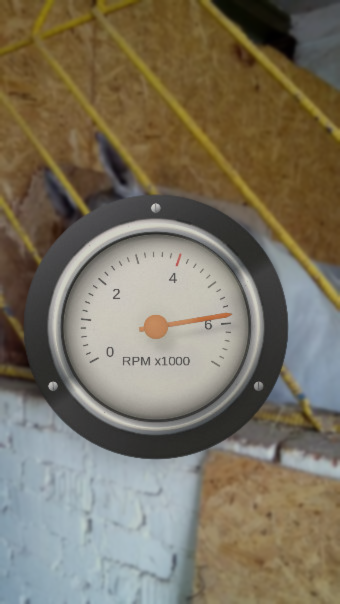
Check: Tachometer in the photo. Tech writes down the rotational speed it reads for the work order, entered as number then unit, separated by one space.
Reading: 5800 rpm
